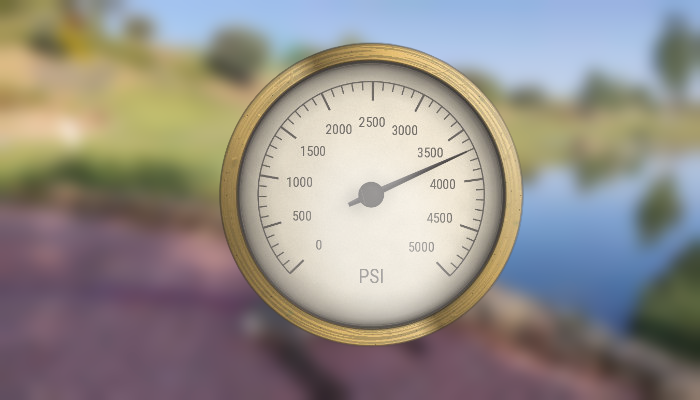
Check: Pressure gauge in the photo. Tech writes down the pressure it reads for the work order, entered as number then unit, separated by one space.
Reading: 3700 psi
